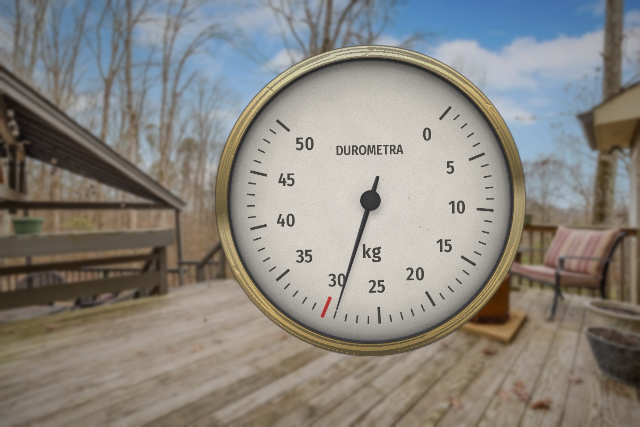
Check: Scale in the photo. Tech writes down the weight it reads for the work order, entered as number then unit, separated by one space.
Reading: 29 kg
